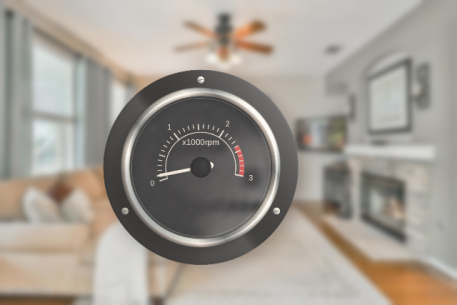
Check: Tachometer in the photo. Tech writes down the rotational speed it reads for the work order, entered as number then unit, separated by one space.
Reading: 100 rpm
